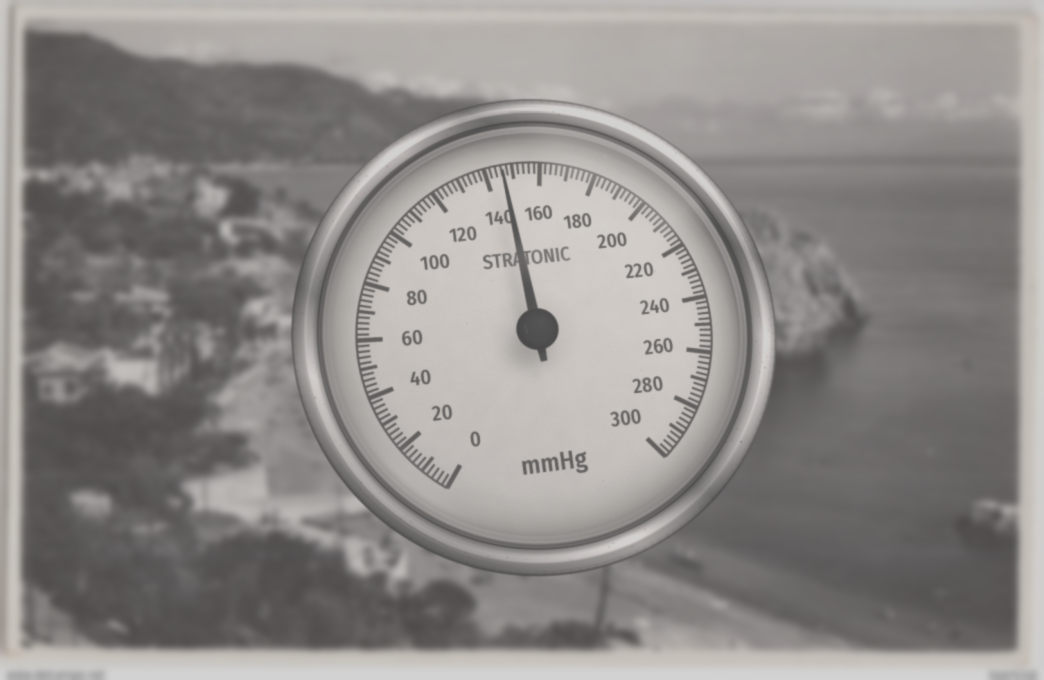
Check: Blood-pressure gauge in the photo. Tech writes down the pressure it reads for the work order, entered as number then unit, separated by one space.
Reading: 146 mmHg
